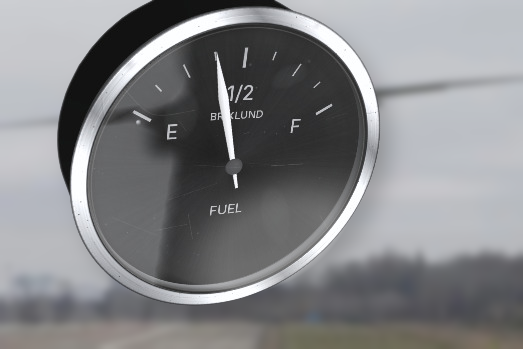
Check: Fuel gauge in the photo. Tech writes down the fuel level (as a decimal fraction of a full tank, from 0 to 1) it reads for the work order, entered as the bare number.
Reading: 0.375
